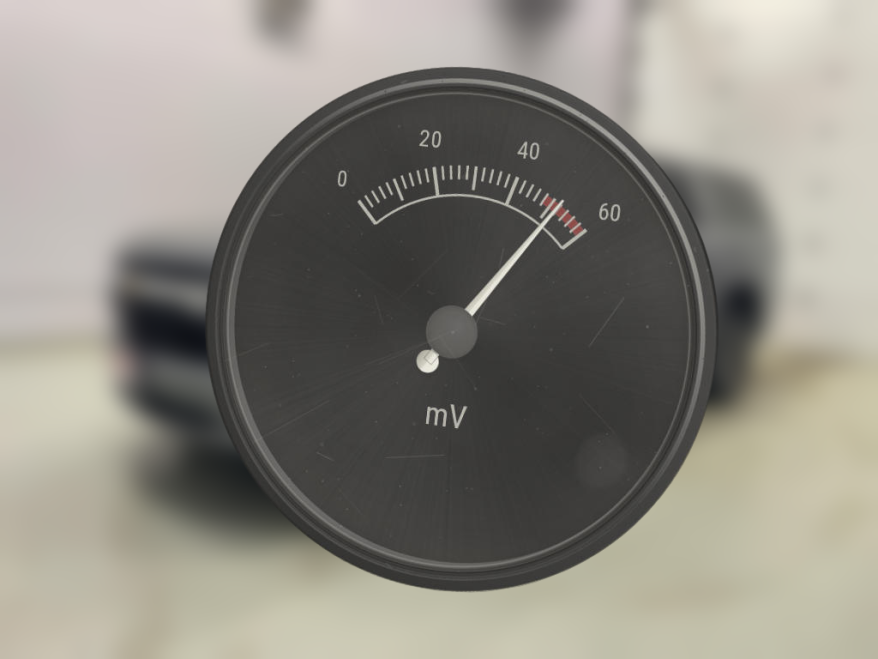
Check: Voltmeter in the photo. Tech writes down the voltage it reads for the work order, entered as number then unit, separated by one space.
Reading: 52 mV
